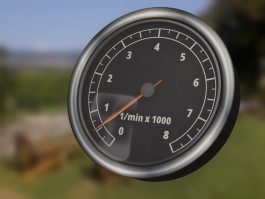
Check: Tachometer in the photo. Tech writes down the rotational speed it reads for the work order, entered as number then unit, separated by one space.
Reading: 500 rpm
